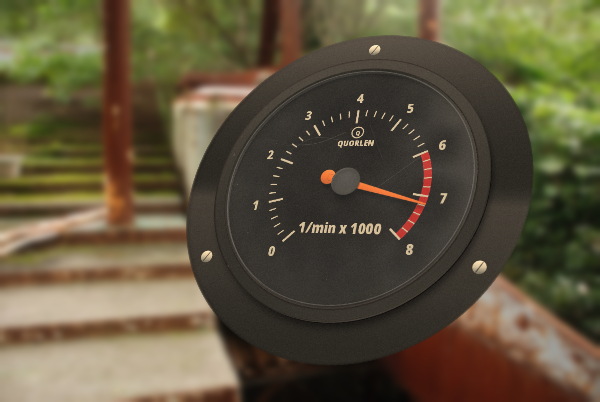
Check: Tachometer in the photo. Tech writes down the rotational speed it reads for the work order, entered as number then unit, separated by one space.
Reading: 7200 rpm
